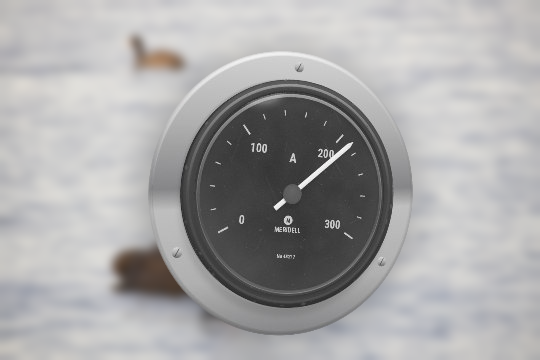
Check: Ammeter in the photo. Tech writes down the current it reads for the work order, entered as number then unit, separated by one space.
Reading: 210 A
